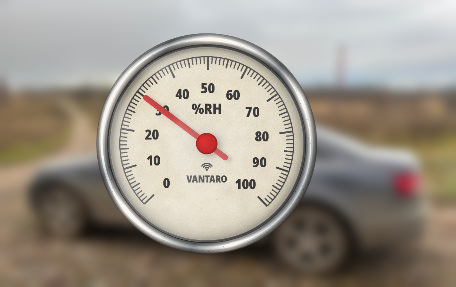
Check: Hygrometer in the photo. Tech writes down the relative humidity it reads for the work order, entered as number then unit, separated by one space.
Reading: 30 %
